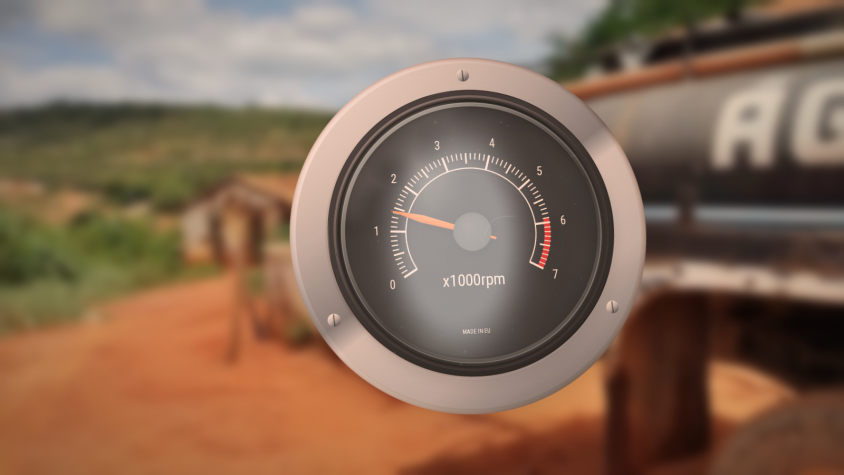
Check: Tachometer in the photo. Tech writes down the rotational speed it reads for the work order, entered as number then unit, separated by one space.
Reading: 1400 rpm
